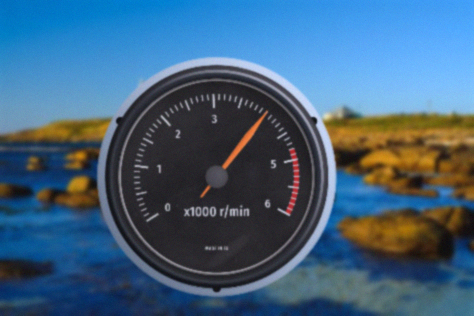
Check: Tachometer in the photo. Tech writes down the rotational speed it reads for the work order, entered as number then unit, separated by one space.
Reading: 4000 rpm
